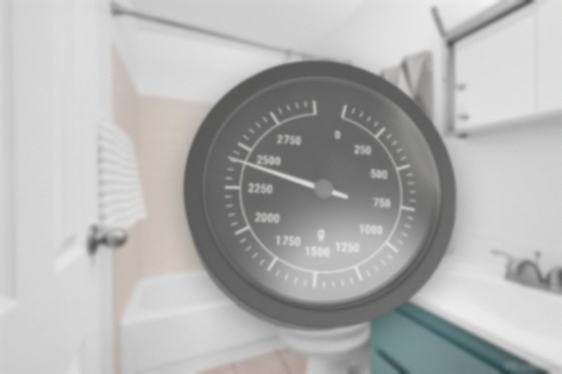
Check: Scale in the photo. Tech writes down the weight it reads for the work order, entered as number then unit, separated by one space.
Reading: 2400 g
